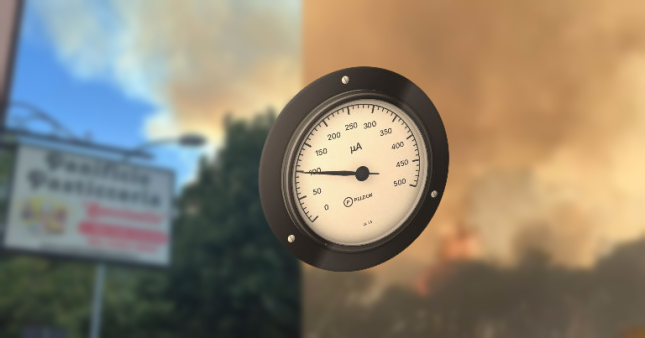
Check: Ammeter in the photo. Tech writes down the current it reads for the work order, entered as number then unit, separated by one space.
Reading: 100 µA
